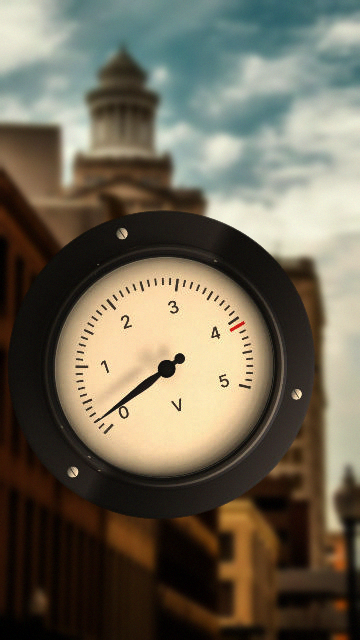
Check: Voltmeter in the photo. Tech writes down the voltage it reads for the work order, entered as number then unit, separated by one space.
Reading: 0.2 V
